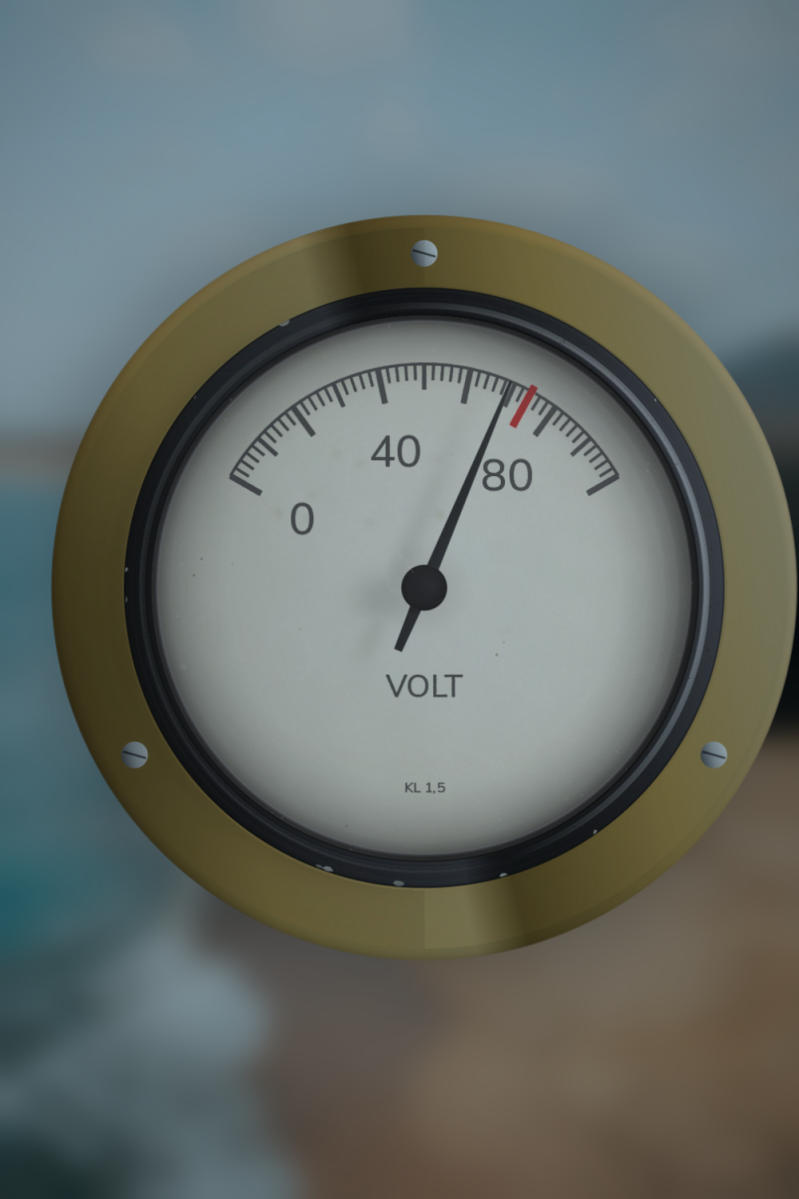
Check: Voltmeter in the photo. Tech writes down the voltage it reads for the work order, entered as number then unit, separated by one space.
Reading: 69 V
